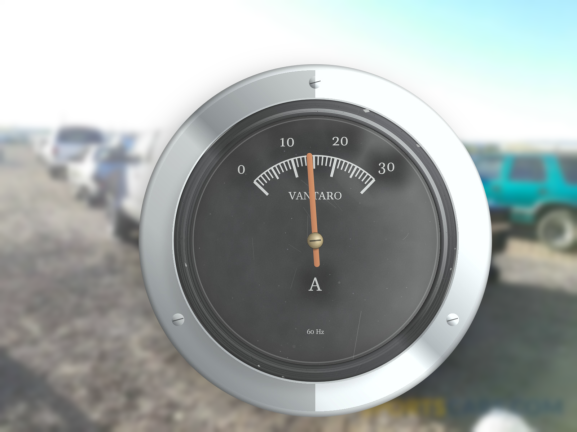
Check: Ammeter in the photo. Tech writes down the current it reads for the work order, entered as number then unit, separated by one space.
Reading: 14 A
